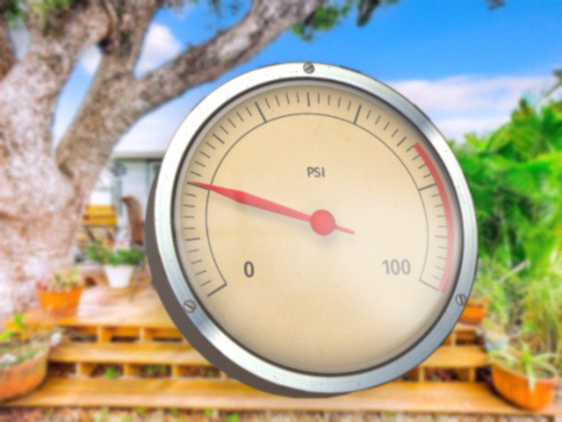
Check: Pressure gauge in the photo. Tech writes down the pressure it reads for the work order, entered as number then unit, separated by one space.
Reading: 20 psi
